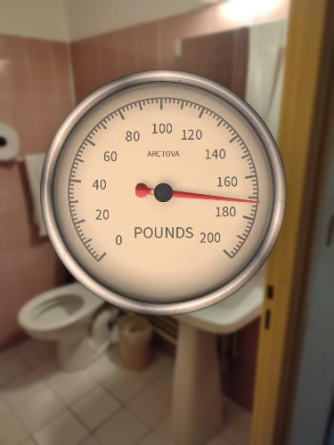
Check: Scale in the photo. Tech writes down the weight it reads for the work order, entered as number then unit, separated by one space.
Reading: 172 lb
